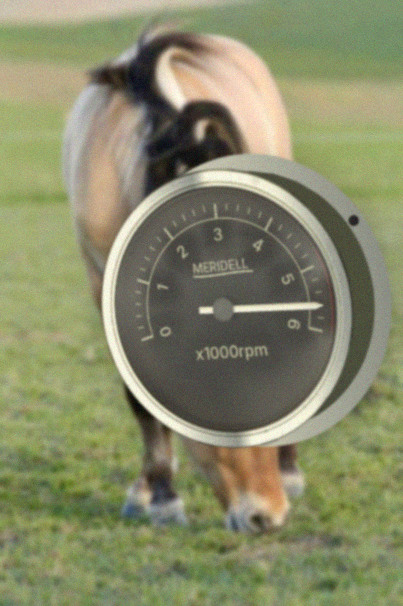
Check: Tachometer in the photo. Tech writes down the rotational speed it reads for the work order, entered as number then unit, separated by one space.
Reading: 5600 rpm
